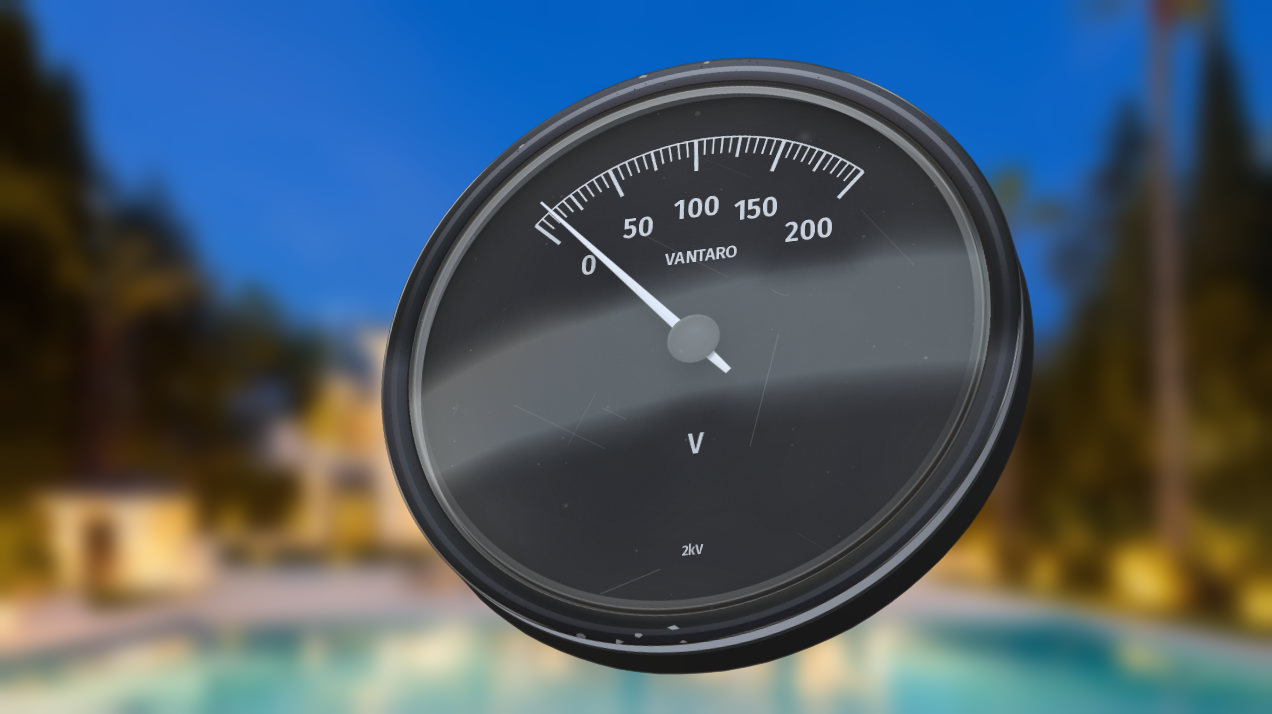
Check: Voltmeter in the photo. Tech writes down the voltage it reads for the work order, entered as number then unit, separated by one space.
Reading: 10 V
